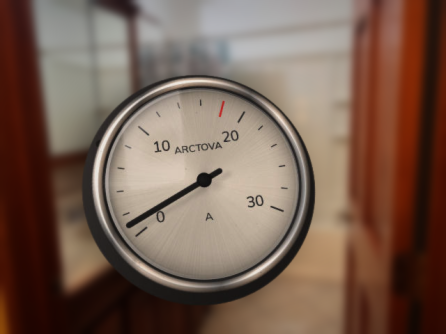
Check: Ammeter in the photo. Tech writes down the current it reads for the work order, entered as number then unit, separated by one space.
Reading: 1 A
